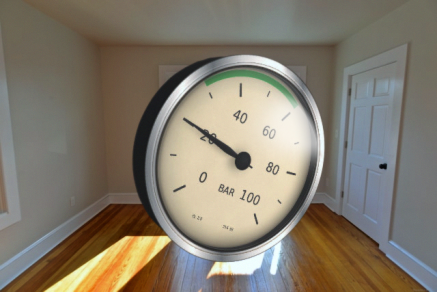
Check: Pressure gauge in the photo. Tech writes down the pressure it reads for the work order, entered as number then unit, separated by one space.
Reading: 20 bar
